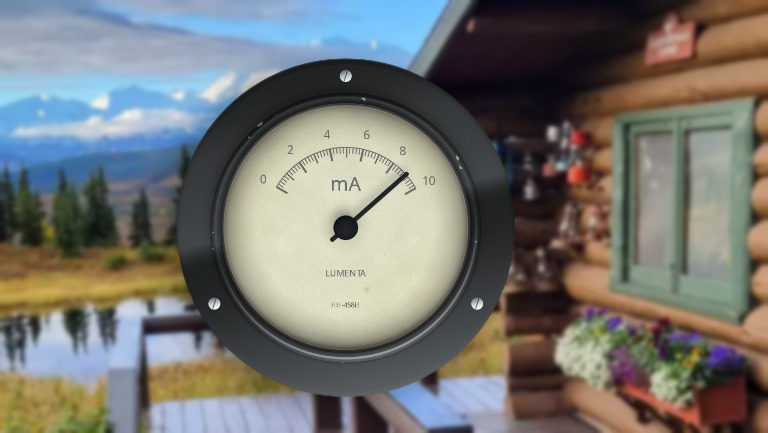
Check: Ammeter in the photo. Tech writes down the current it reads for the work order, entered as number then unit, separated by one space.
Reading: 9 mA
